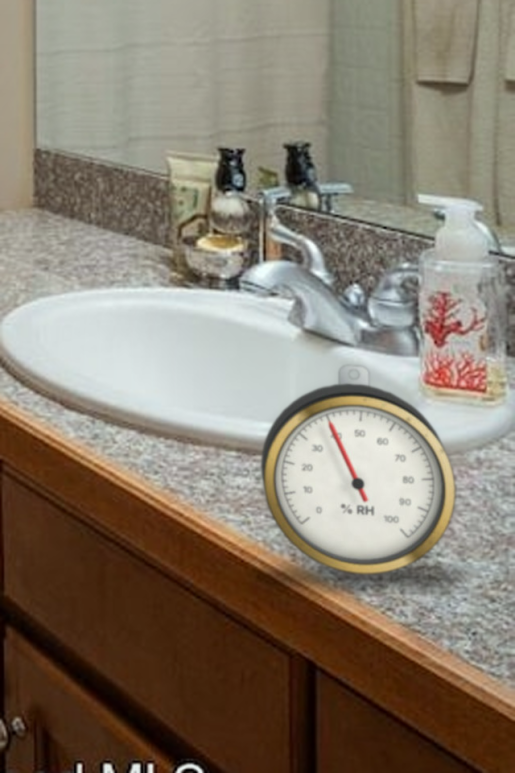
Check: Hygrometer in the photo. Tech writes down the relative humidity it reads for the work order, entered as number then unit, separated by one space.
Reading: 40 %
